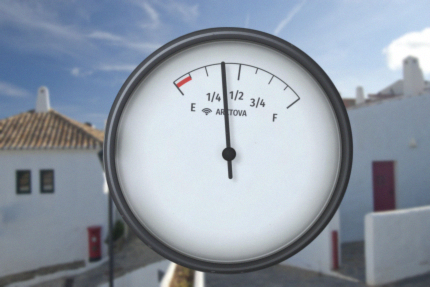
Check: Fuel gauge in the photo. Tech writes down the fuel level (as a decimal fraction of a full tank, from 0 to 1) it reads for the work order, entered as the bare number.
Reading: 0.375
